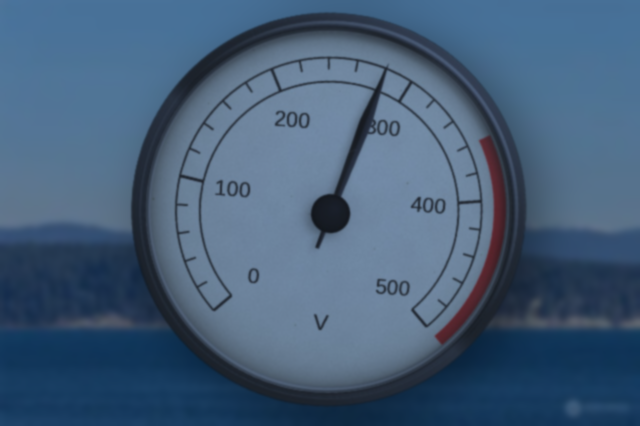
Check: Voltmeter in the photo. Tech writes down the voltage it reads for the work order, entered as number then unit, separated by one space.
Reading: 280 V
